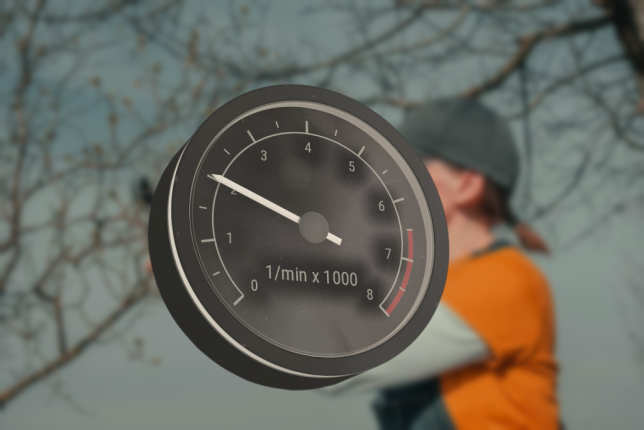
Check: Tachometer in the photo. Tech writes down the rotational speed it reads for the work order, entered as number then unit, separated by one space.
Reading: 2000 rpm
